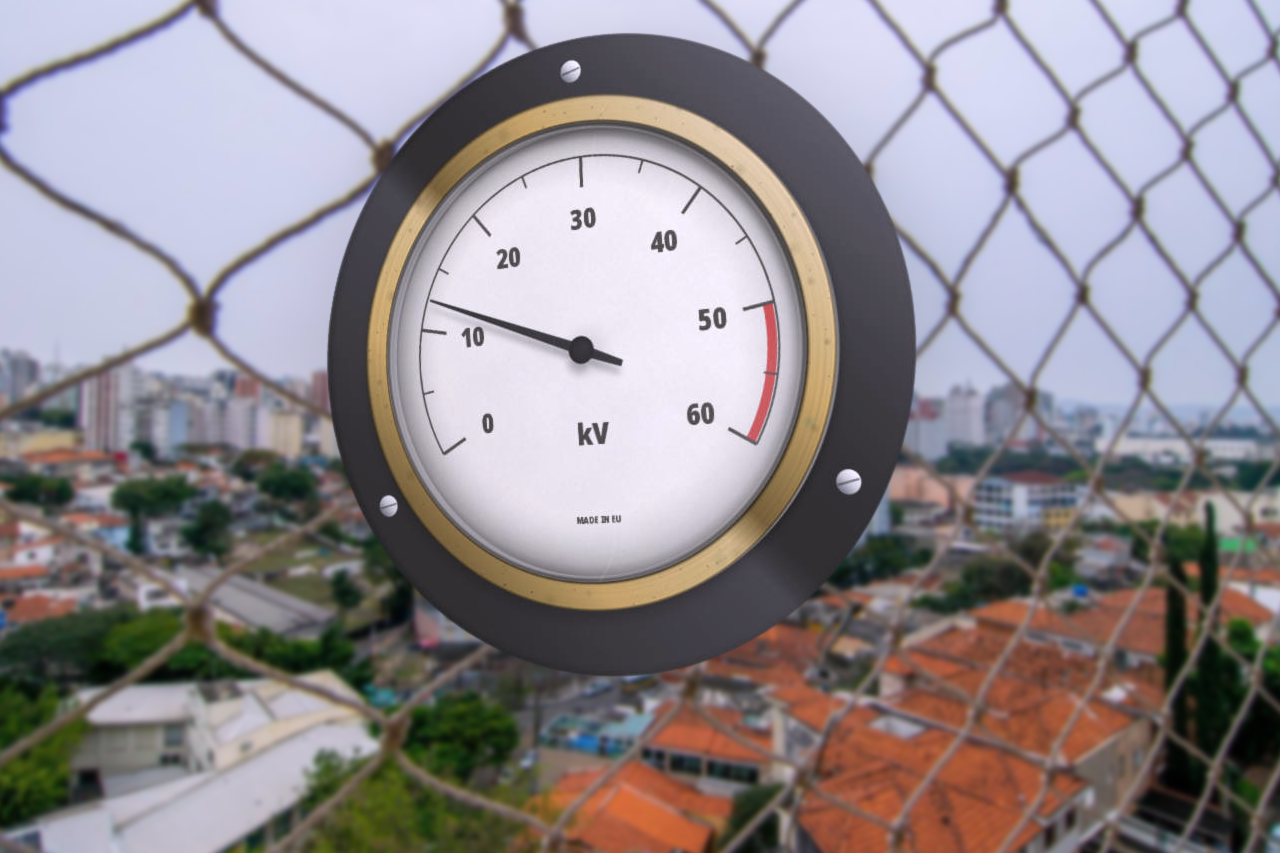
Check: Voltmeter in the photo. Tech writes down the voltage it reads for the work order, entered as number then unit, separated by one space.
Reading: 12.5 kV
